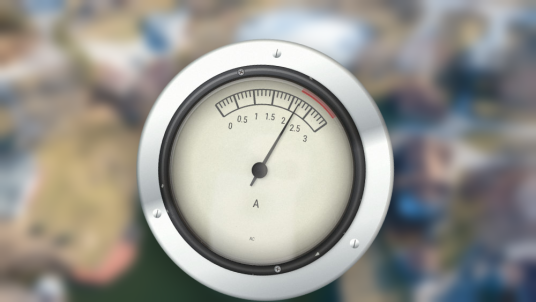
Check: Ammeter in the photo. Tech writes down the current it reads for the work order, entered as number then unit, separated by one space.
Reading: 2.2 A
